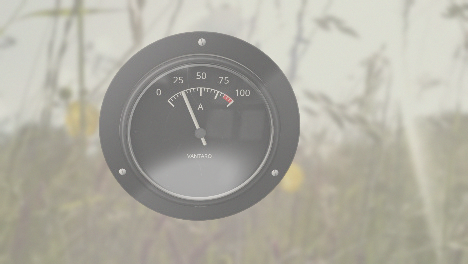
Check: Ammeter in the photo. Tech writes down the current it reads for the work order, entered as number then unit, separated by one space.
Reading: 25 A
